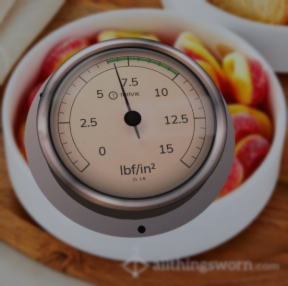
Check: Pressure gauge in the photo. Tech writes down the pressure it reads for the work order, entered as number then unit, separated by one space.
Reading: 6.75 psi
